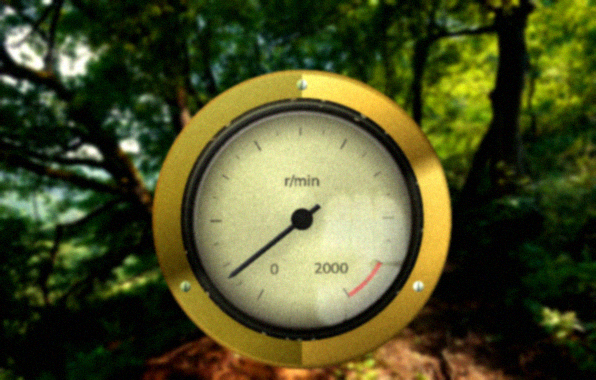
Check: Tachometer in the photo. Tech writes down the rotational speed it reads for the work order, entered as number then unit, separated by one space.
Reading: 150 rpm
